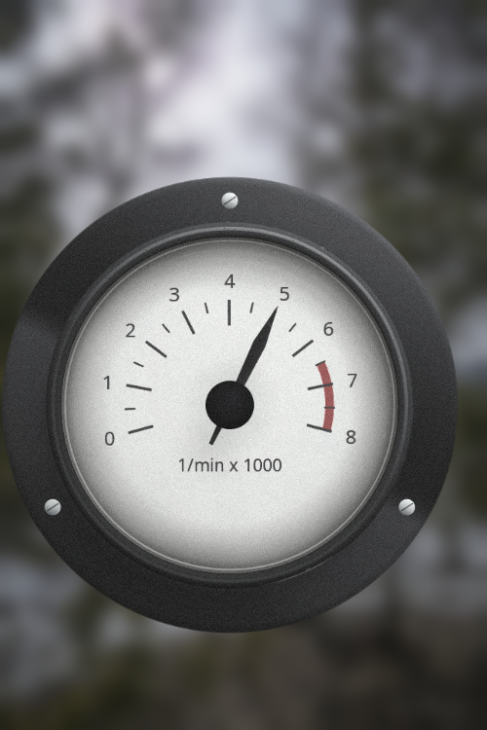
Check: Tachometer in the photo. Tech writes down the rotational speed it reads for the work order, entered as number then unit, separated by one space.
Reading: 5000 rpm
